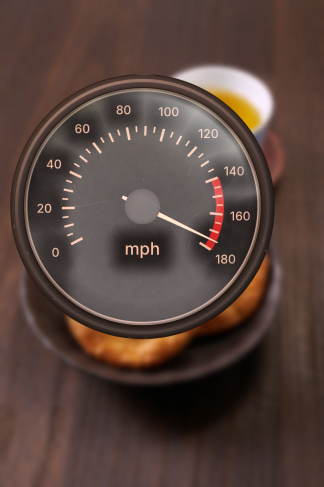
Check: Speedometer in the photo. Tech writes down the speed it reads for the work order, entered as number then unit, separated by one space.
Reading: 175 mph
